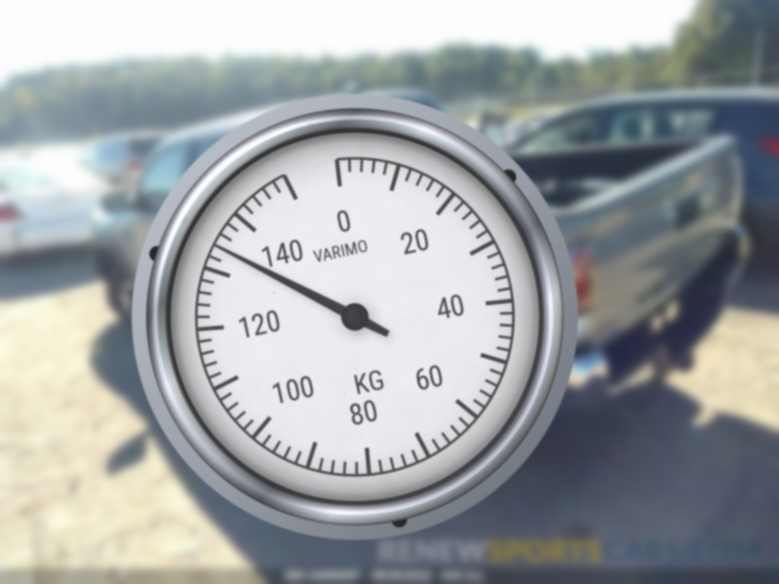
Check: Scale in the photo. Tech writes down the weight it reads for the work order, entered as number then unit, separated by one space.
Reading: 134 kg
